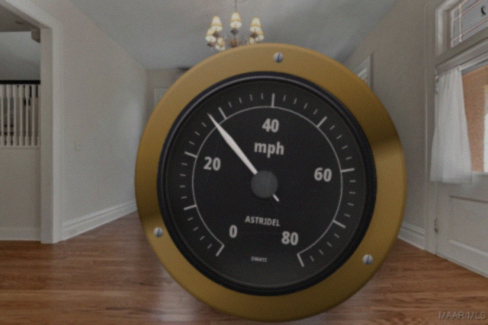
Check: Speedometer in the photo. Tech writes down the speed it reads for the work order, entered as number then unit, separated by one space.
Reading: 28 mph
